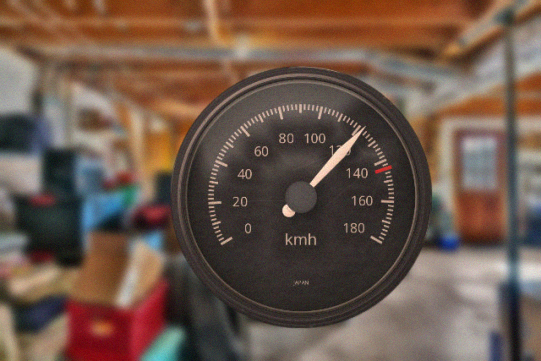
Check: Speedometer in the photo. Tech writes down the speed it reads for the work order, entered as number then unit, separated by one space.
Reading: 122 km/h
